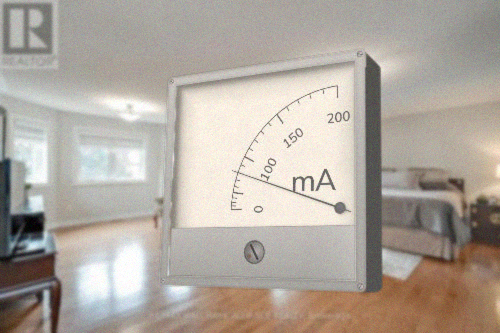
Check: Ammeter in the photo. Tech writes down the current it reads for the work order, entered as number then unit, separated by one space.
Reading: 80 mA
